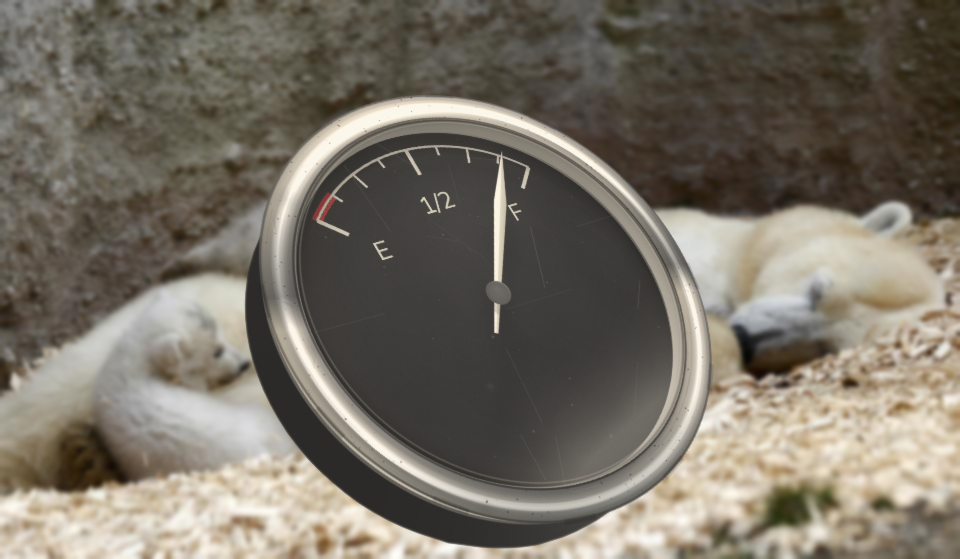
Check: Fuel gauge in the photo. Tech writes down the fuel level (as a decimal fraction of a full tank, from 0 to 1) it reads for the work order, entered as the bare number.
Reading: 0.875
